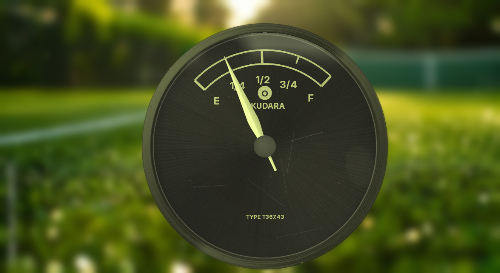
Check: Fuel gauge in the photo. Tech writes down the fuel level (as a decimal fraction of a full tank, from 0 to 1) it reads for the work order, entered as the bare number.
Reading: 0.25
